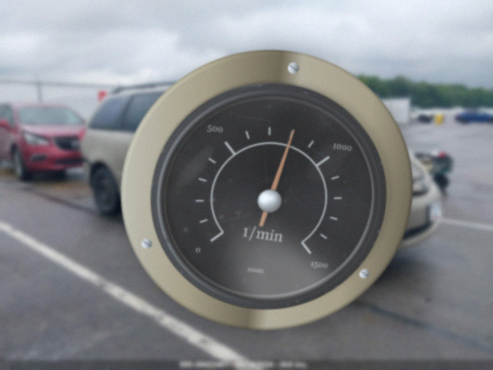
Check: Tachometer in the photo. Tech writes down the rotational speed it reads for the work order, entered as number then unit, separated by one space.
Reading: 800 rpm
